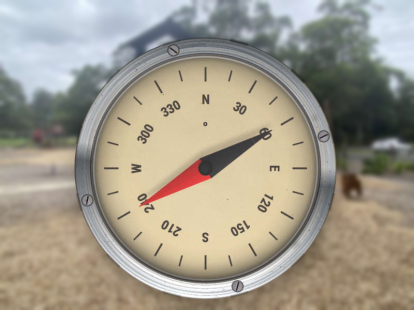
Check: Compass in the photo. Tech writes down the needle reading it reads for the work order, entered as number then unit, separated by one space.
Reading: 240 °
